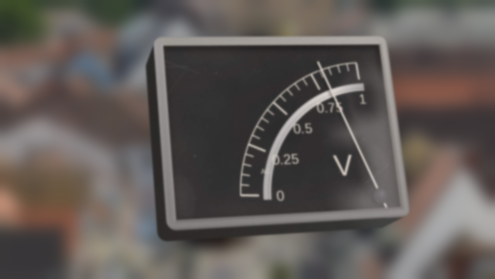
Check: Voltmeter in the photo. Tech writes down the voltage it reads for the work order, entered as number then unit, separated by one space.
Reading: 0.8 V
